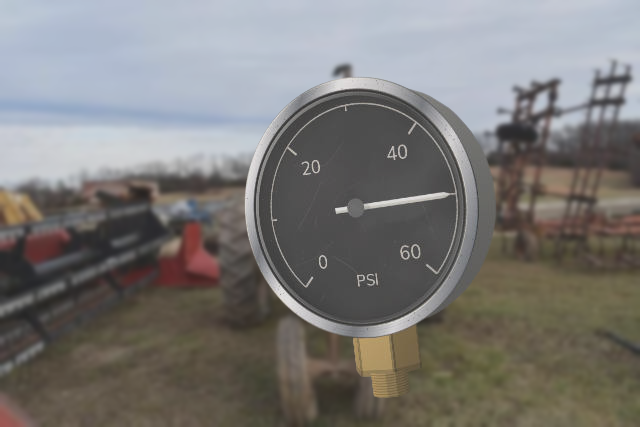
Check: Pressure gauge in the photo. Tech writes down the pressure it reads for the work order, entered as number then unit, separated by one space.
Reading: 50 psi
